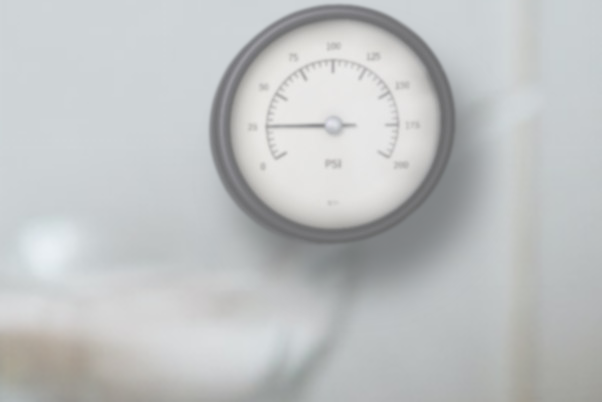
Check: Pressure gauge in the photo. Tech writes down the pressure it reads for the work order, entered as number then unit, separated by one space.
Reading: 25 psi
